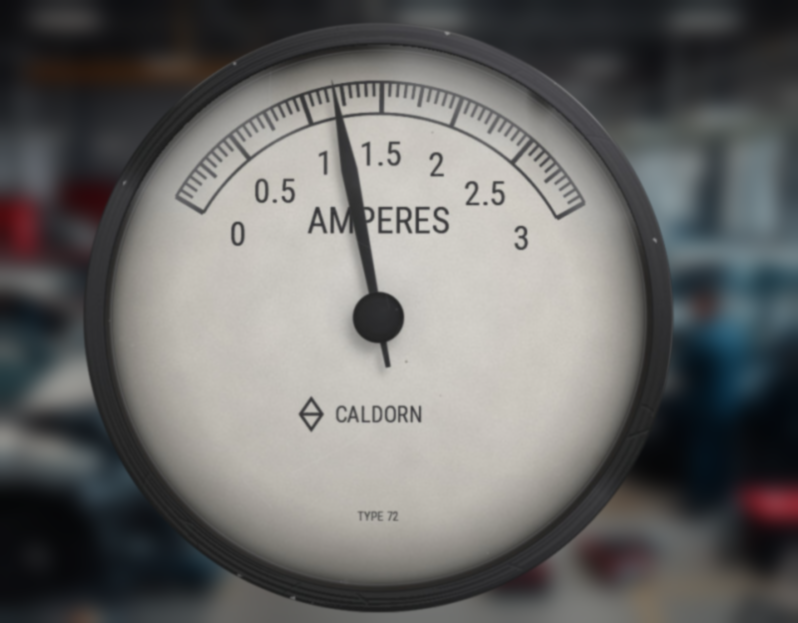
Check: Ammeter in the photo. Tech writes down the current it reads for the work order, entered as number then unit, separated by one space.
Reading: 1.2 A
